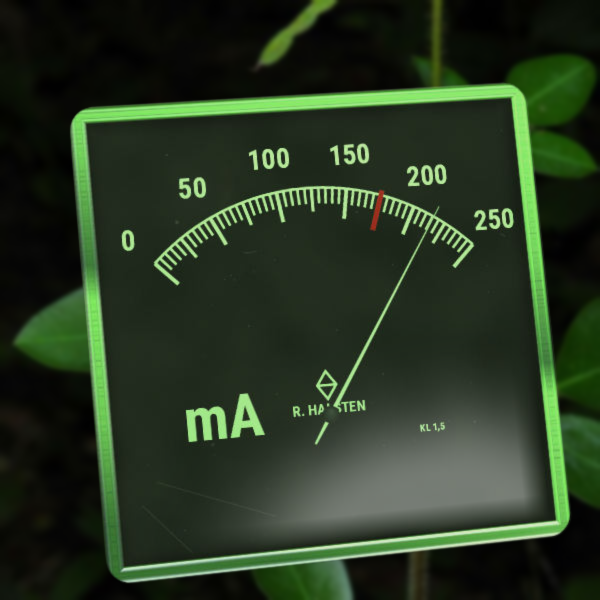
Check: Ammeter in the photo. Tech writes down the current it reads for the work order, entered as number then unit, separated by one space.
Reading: 215 mA
